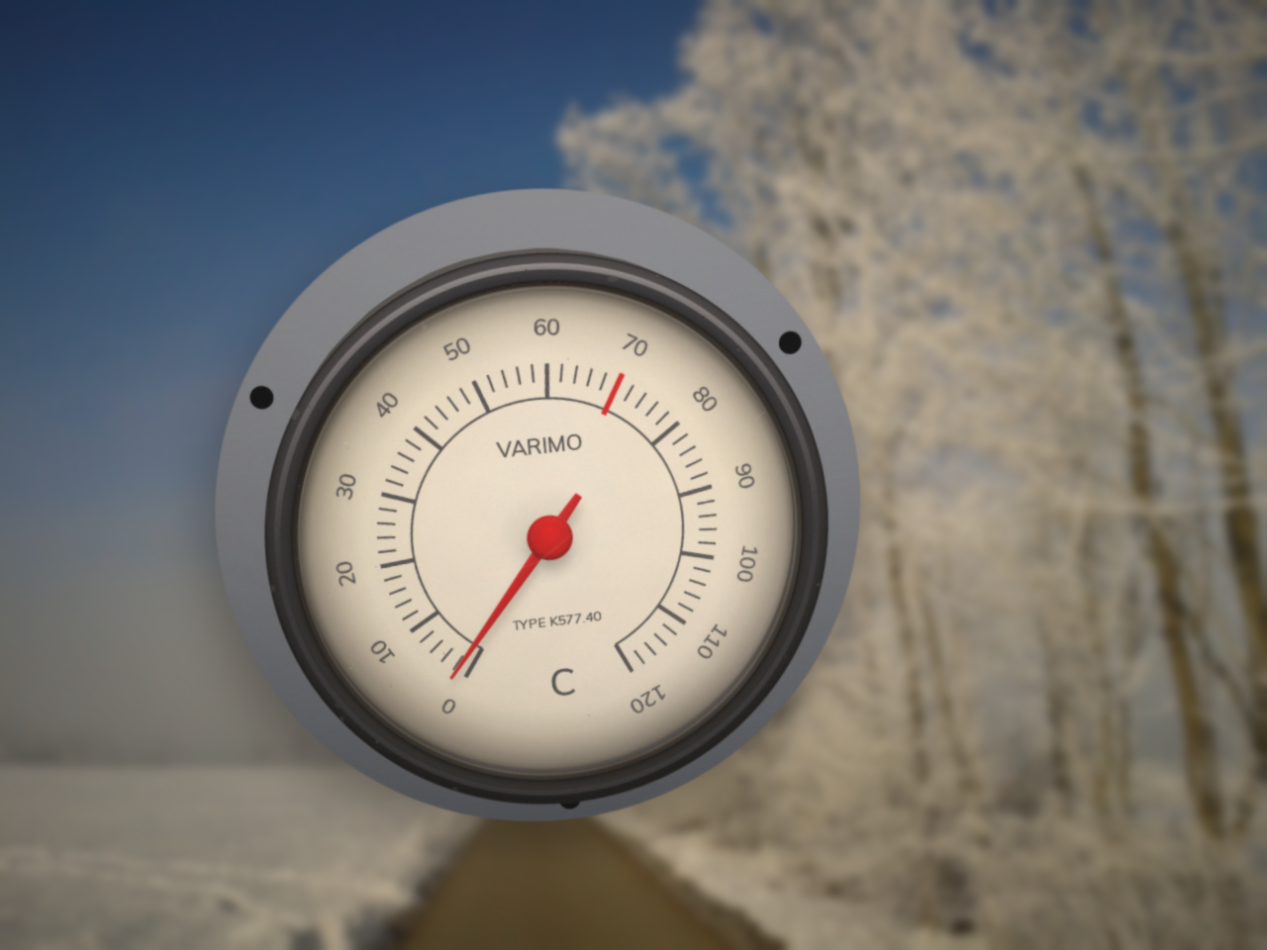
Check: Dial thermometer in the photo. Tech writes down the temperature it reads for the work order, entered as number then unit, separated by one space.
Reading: 2 °C
